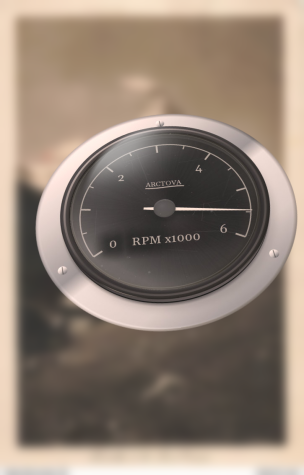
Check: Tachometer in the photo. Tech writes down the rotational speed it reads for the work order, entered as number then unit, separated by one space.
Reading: 5500 rpm
